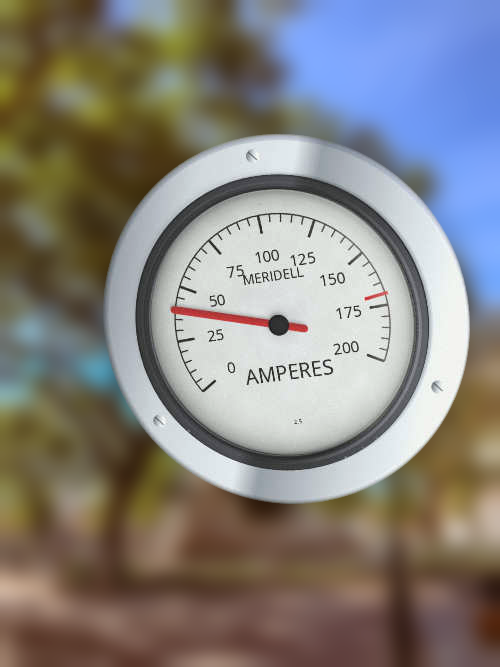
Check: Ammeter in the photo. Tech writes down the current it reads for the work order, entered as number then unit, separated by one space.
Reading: 40 A
